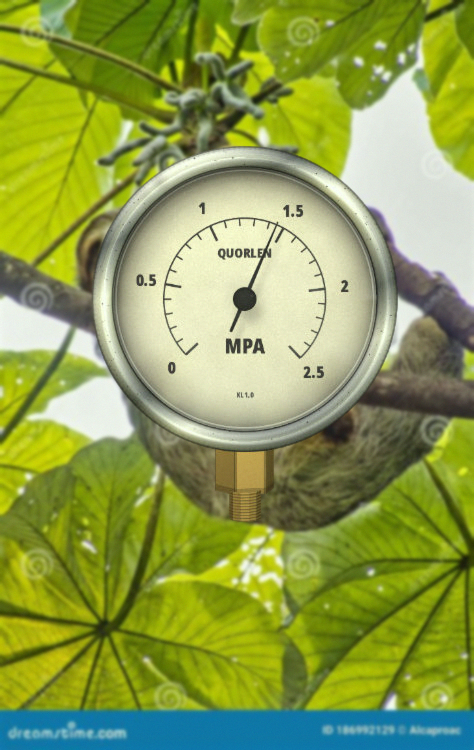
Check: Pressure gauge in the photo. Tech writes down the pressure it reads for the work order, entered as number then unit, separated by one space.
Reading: 1.45 MPa
